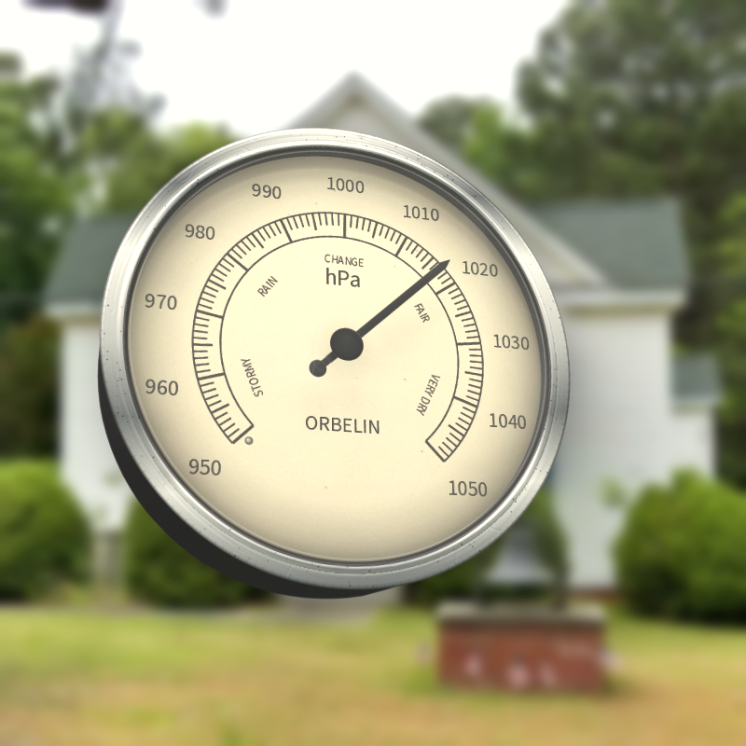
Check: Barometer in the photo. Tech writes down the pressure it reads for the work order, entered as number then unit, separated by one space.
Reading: 1017 hPa
